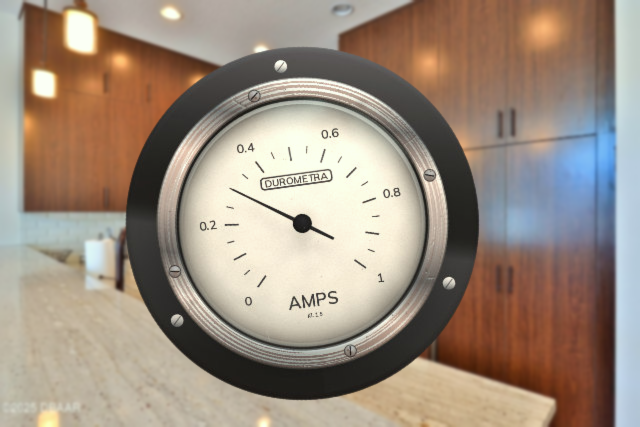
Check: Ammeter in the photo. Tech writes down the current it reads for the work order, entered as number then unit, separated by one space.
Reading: 0.3 A
